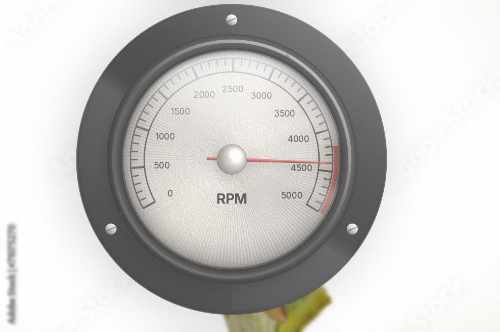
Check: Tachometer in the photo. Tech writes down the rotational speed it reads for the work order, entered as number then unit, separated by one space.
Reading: 4400 rpm
